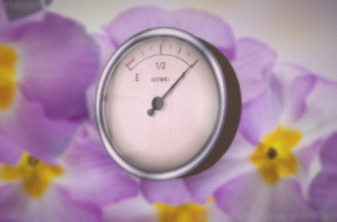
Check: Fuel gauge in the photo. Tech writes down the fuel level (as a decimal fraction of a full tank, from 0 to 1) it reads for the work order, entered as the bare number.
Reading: 1
